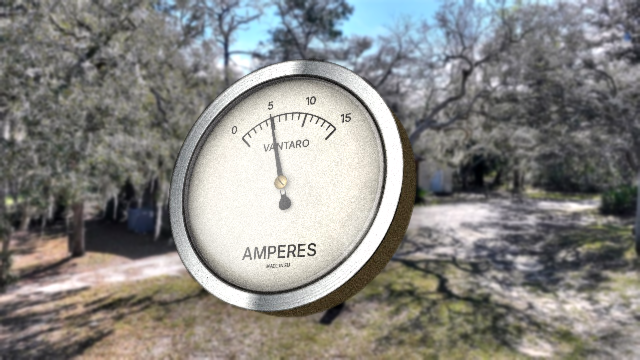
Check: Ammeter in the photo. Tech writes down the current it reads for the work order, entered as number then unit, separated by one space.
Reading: 5 A
